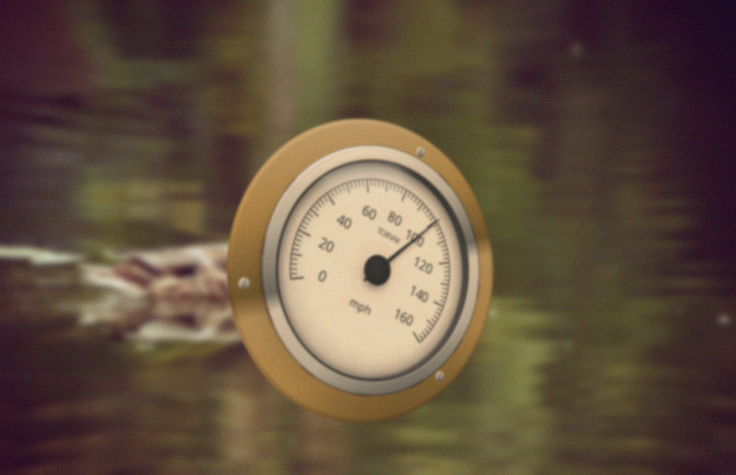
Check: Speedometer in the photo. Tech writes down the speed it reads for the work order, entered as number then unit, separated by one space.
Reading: 100 mph
